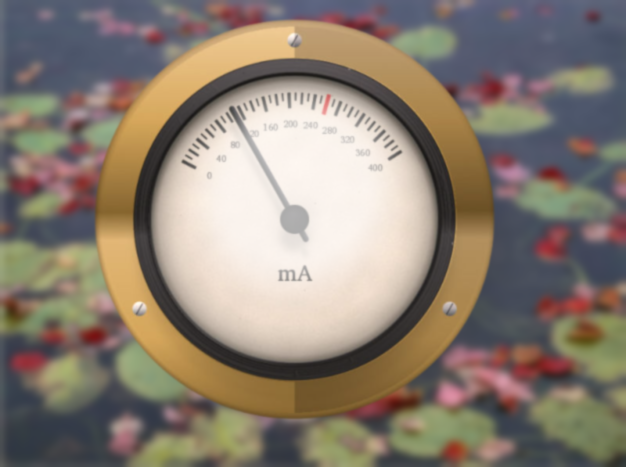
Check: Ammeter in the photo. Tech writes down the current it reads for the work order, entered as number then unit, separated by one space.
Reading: 110 mA
